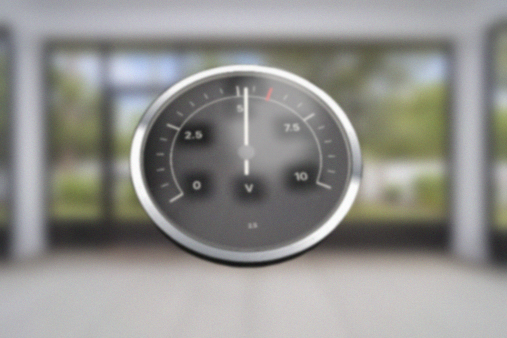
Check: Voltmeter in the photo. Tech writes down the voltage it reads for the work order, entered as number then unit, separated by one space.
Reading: 5.25 V
